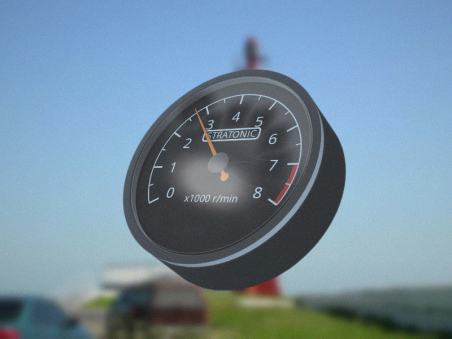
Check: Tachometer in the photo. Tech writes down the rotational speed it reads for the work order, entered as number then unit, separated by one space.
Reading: 2750 rpm
